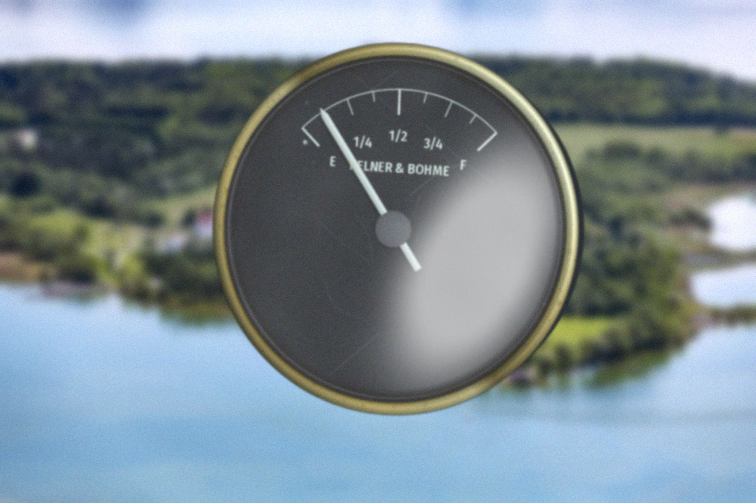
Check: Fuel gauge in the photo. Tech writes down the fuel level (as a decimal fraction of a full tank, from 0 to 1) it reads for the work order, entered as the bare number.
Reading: 0.125
